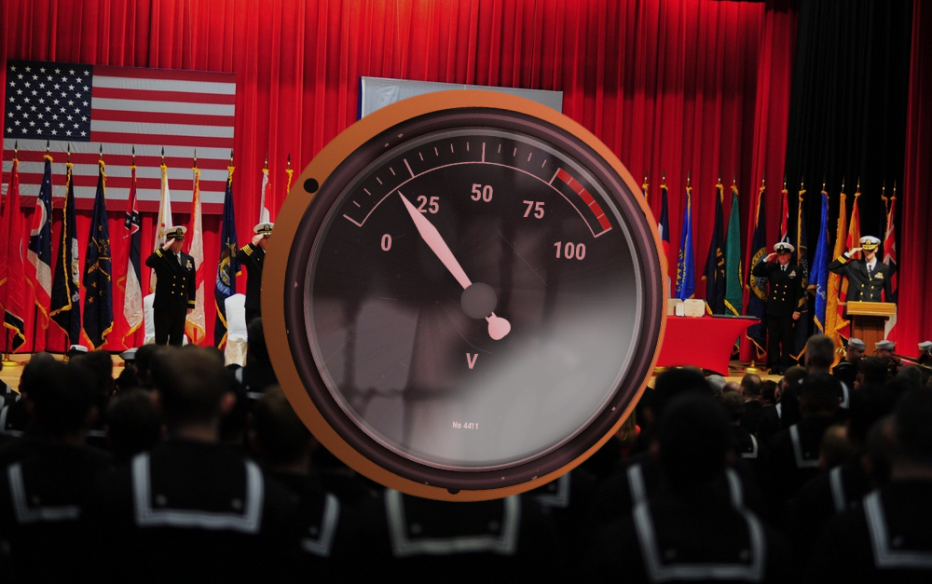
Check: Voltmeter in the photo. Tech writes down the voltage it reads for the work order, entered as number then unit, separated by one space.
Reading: 17.5 V
